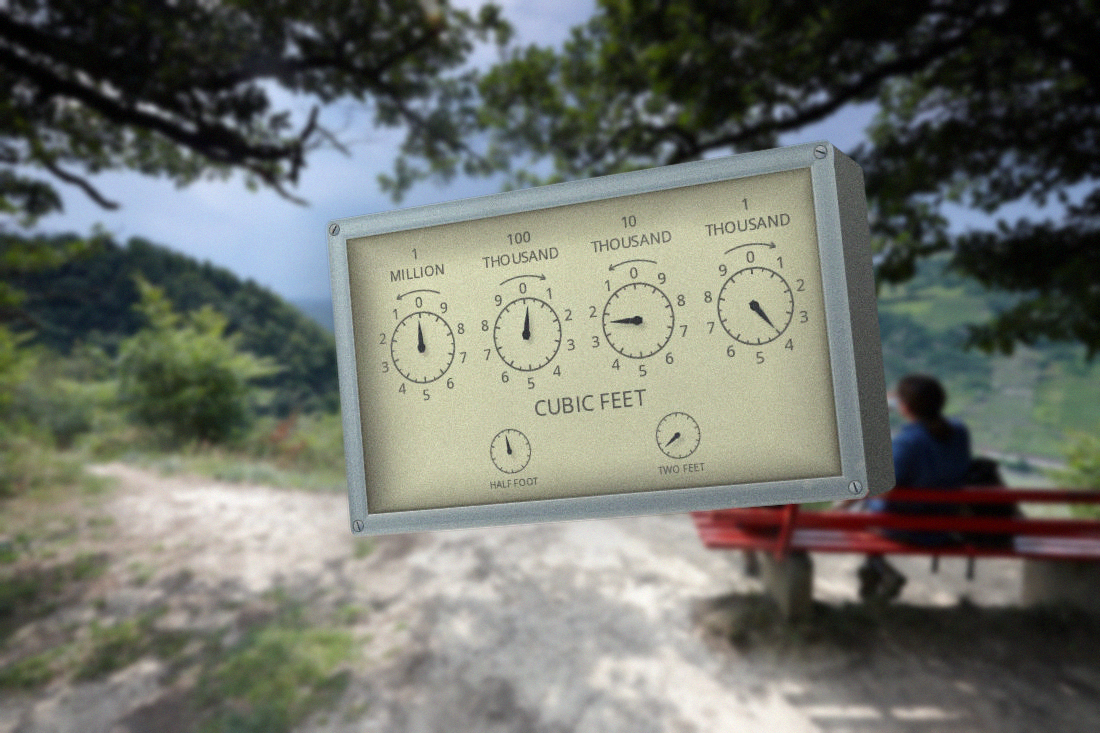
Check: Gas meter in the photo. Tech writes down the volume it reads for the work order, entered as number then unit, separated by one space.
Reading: 2400 ft³
